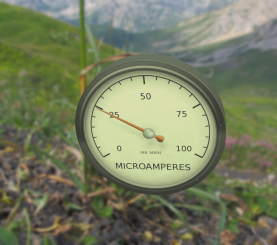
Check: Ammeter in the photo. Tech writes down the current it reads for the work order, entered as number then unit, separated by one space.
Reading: 25 µA
